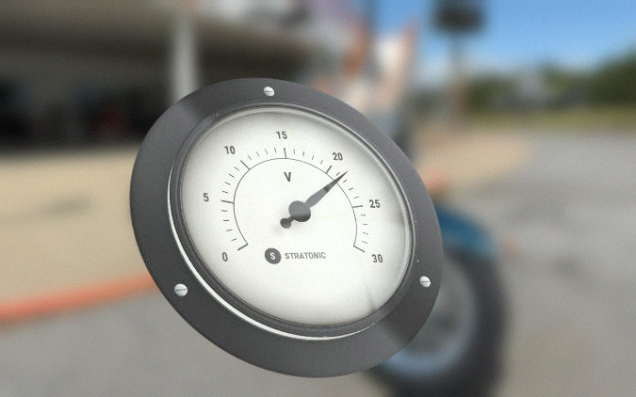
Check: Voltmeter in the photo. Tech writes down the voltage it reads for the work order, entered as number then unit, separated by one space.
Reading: 21.5 V
